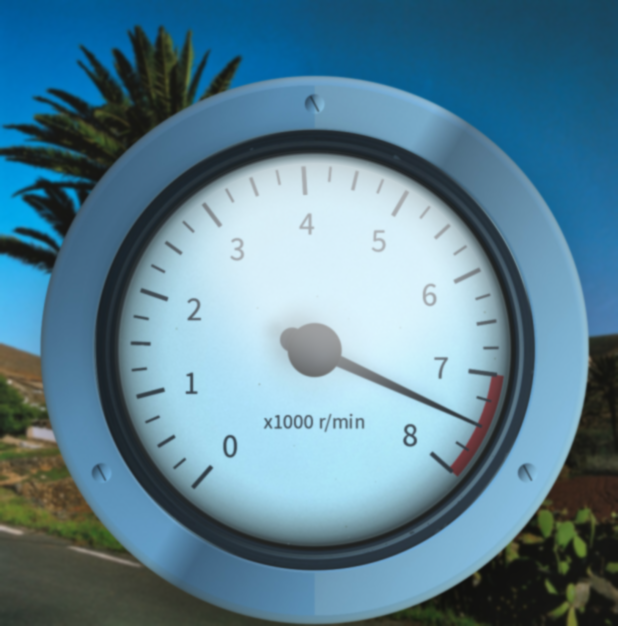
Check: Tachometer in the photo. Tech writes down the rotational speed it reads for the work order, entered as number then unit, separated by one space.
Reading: 7500 rpm
